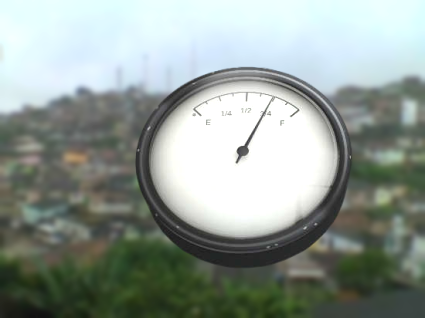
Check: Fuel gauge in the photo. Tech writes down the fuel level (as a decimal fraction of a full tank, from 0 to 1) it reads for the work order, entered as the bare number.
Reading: 0.75
